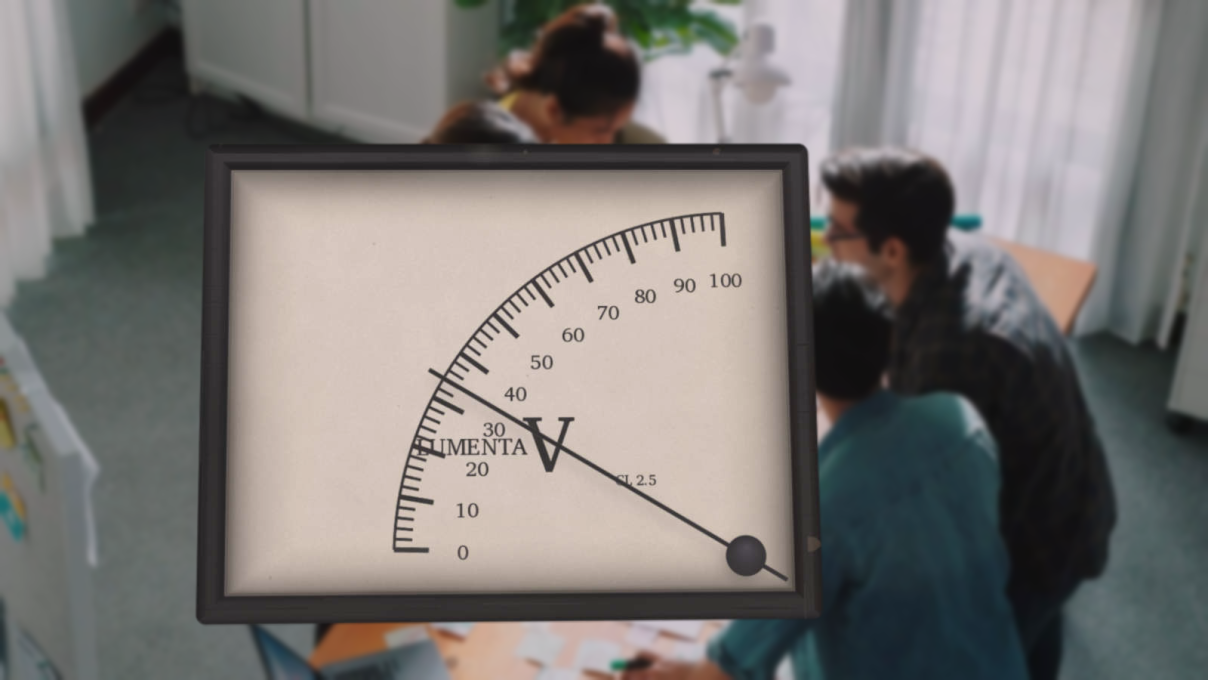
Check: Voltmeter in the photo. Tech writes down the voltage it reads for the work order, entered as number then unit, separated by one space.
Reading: 34 V
